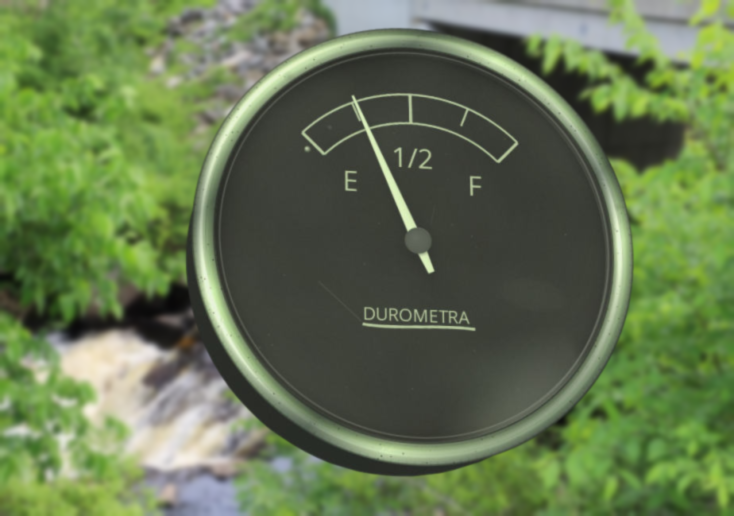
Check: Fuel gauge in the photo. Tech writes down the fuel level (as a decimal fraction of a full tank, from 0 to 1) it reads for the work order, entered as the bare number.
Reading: 0.25
